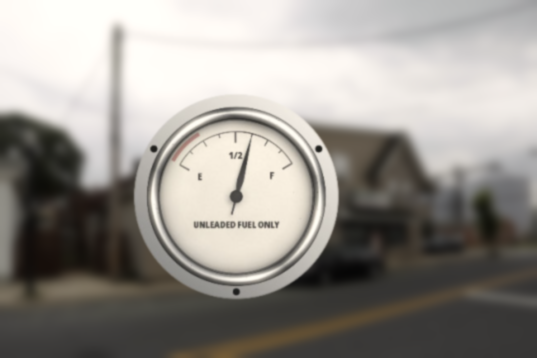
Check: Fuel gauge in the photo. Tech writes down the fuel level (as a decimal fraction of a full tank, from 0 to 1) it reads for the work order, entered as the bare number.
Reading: 0.625
